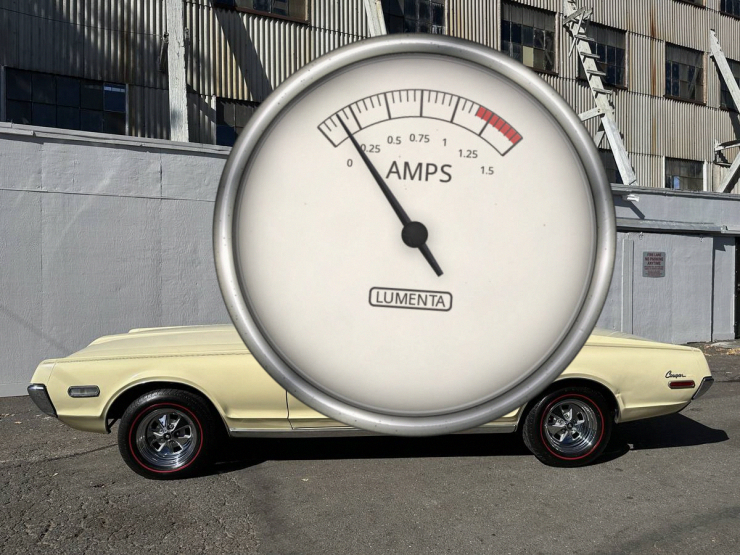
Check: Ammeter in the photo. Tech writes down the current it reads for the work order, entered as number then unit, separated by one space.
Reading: 0.15 A
